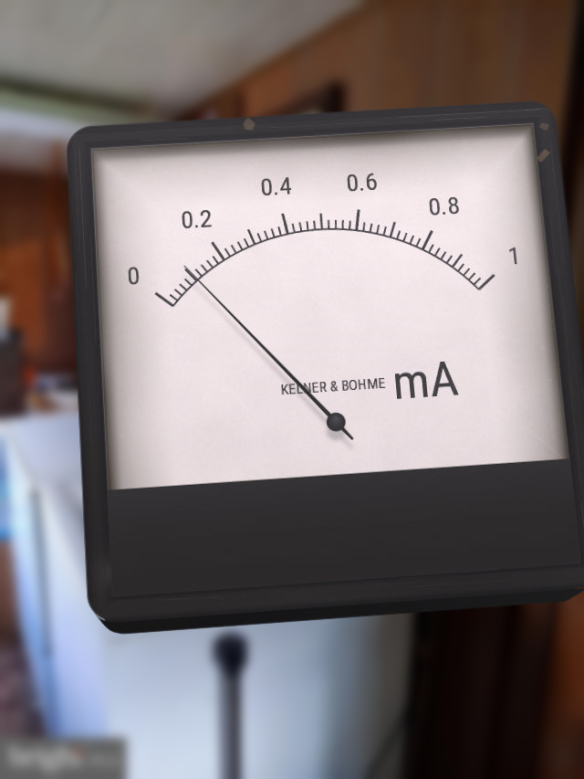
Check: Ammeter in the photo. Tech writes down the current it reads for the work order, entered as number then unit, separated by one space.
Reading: 0.1 mA
